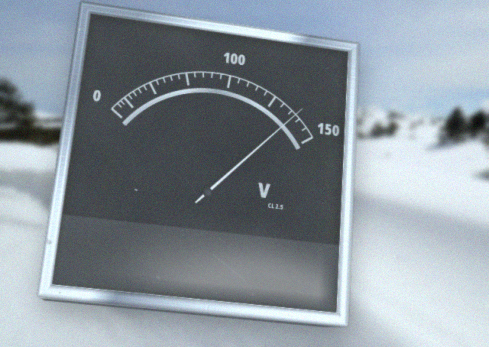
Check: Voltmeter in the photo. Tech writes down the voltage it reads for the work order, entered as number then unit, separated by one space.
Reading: 137.5 V
